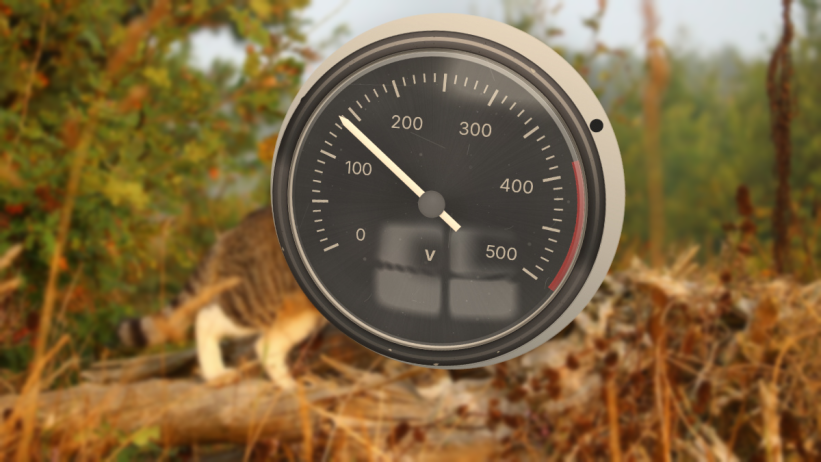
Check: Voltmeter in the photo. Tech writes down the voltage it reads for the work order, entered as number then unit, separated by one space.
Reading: 140 V
